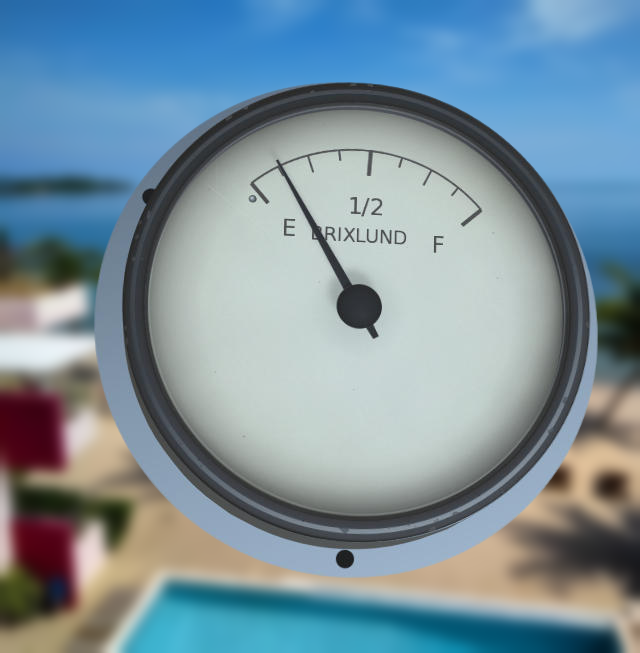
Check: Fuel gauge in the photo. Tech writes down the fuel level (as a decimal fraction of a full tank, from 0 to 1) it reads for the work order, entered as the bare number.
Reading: 0.125
